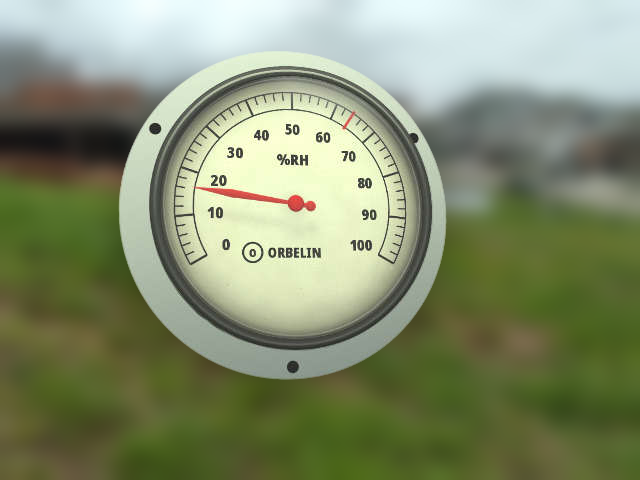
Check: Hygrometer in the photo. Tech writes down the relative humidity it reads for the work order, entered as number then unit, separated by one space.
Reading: 16 %
